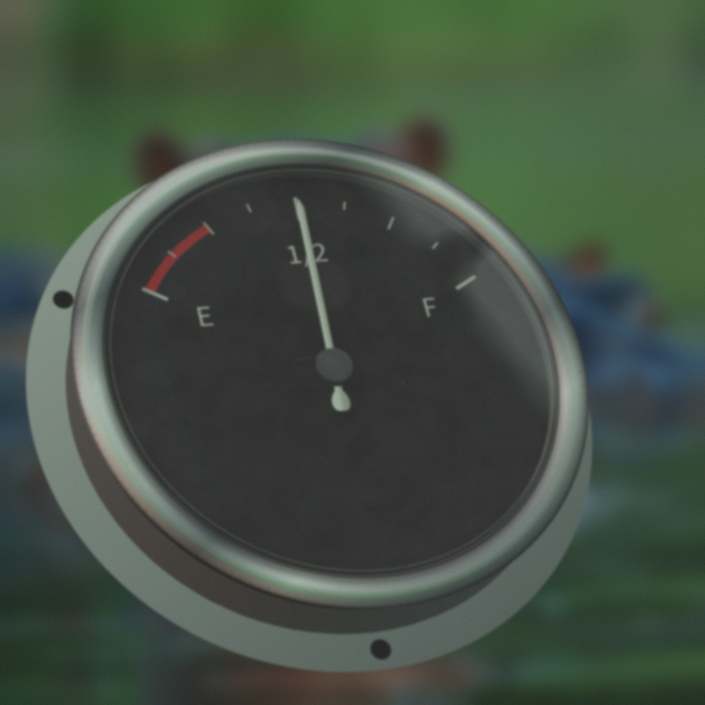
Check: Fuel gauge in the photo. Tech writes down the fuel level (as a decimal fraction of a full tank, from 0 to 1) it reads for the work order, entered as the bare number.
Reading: 0.5
